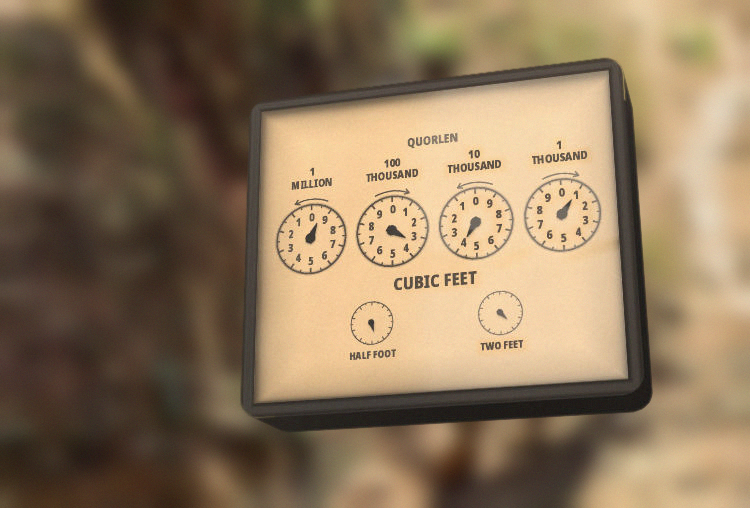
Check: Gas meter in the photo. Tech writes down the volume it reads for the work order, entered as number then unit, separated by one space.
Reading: 934100 ft³
